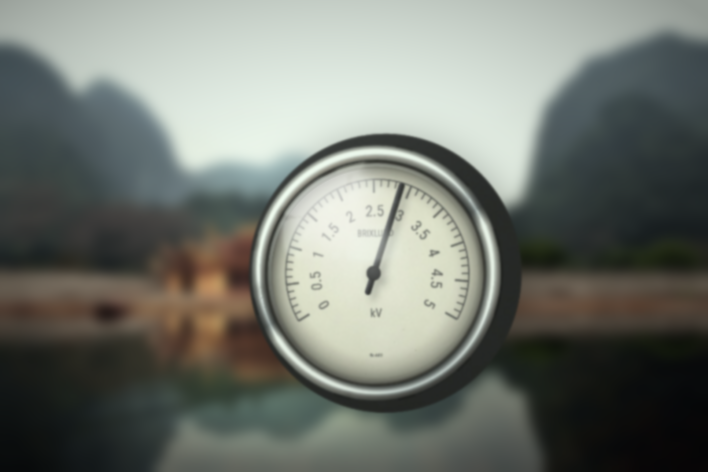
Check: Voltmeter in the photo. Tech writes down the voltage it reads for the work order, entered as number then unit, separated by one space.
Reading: 2.9 kV
